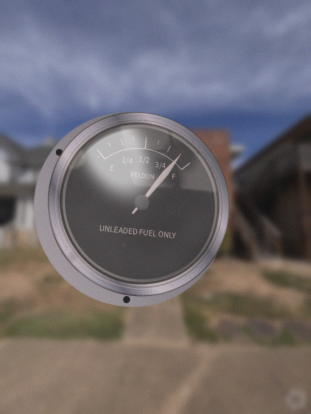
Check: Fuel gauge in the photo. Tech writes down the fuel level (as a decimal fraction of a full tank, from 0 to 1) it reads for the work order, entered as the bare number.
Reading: 0.875
